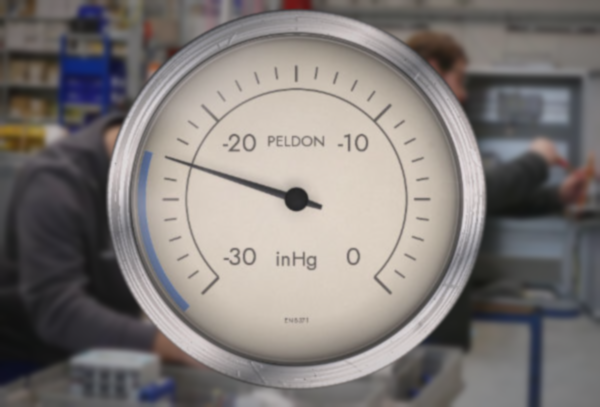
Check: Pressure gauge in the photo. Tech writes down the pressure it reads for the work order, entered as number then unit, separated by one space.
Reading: -23 inHg
